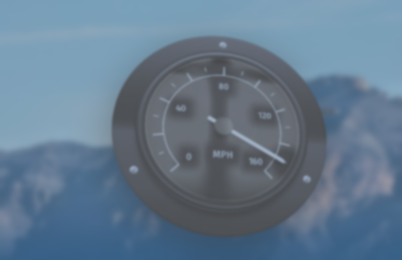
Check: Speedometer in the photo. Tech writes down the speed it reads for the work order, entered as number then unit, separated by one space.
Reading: 150 mph
